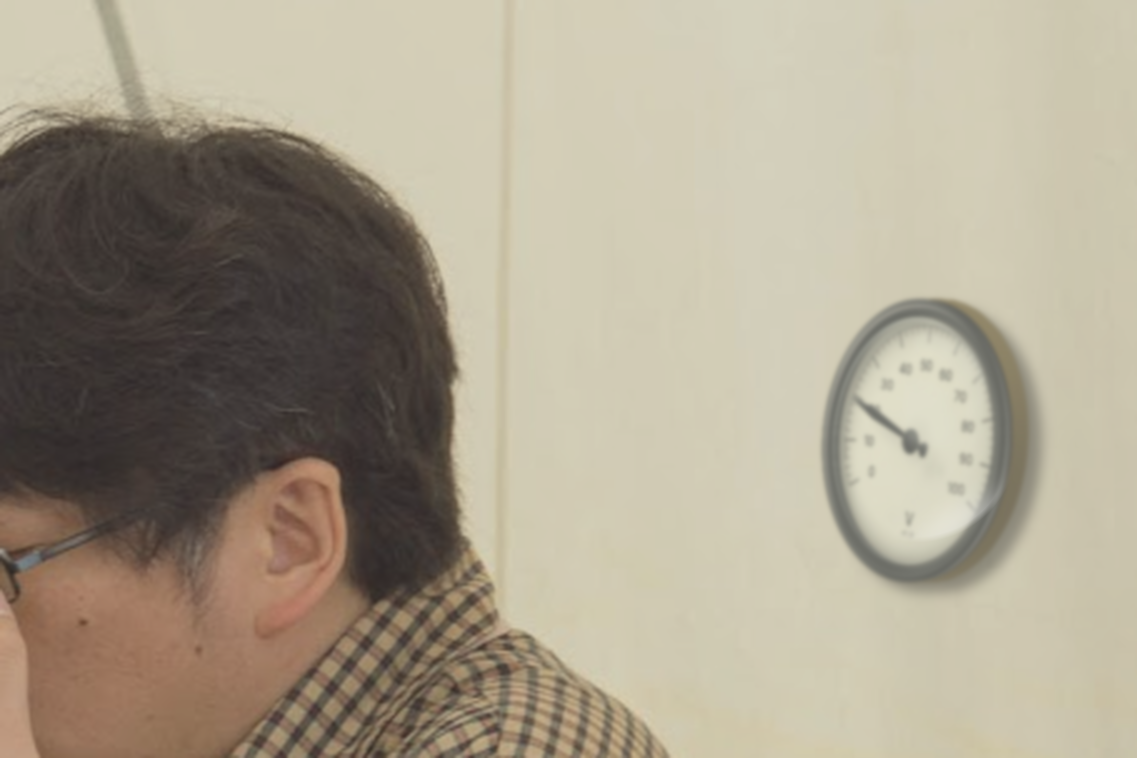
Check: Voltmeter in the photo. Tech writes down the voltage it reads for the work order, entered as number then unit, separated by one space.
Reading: 20 V
